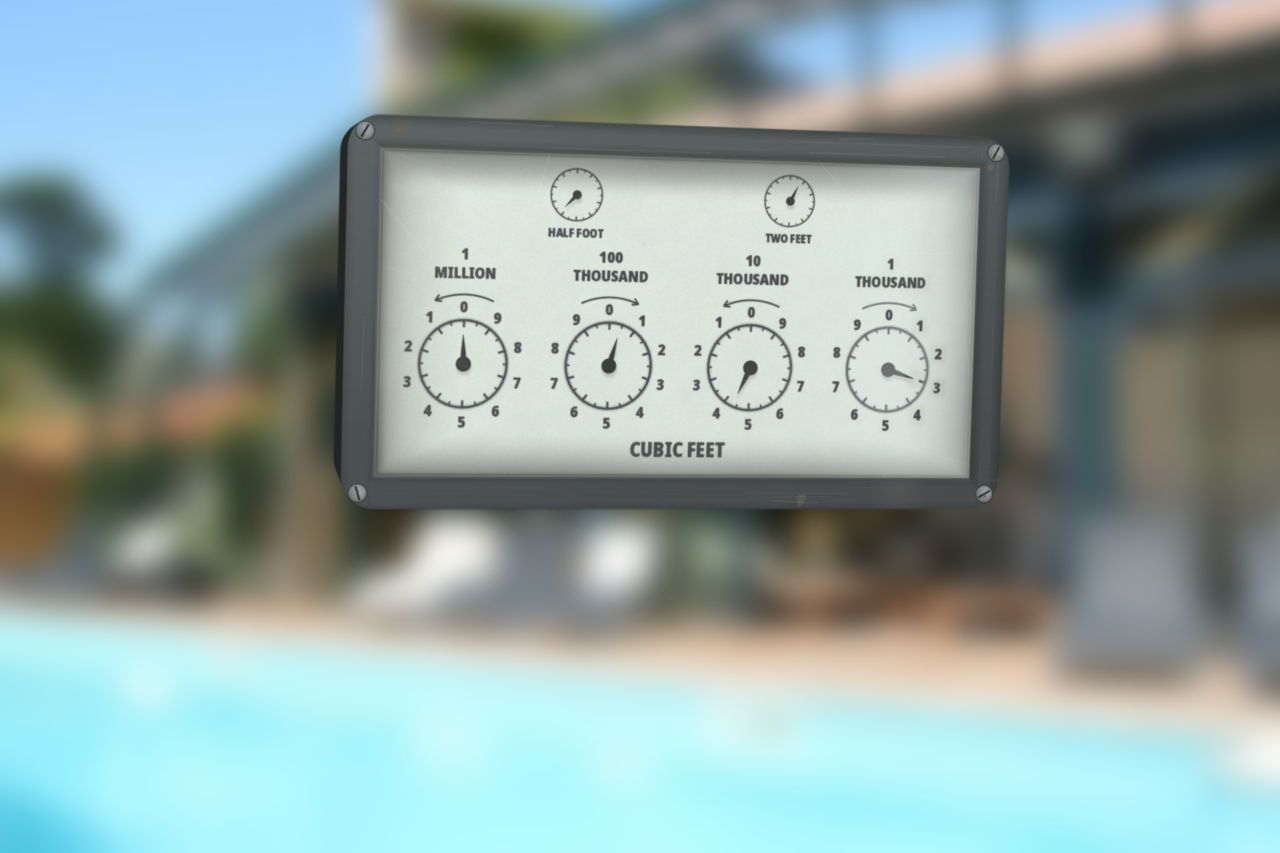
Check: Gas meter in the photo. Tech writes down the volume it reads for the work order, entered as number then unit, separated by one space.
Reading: 4300 ft³
